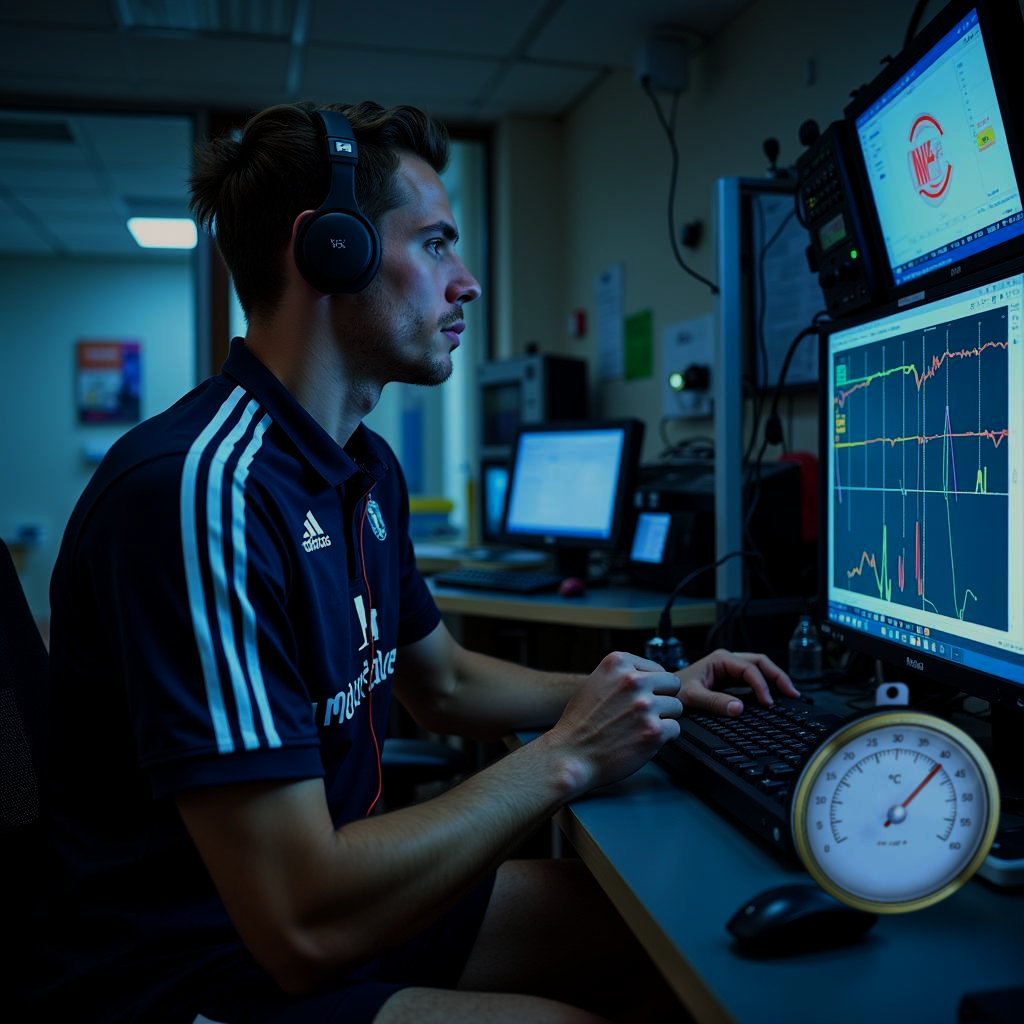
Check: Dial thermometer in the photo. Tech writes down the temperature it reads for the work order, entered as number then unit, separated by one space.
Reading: 40 °C
